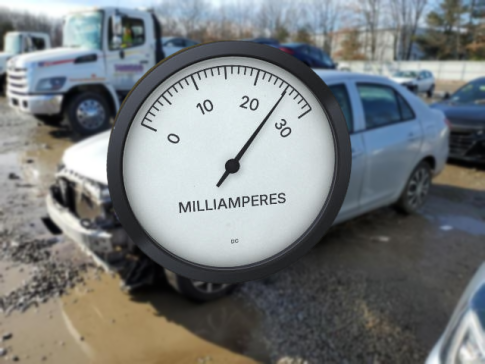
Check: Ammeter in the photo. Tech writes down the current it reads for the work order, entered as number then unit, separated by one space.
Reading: 25 mA
